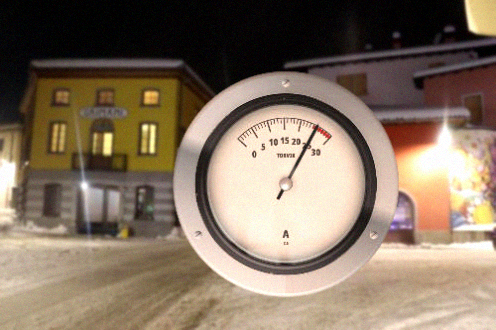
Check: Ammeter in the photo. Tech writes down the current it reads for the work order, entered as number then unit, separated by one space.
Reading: 25 A
